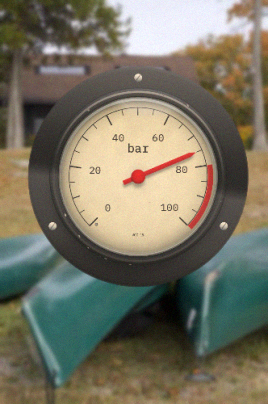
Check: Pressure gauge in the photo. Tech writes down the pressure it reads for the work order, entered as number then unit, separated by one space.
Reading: 75 bar
